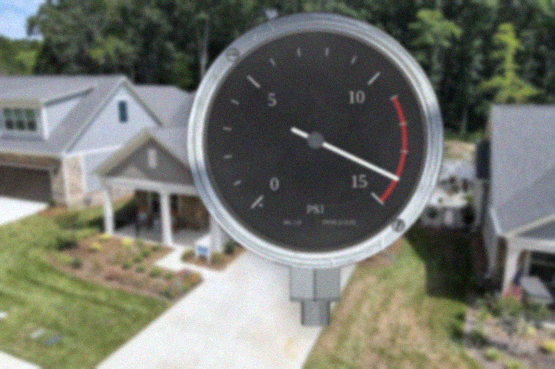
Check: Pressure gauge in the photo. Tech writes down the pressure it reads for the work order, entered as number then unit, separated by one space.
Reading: 14 psi
